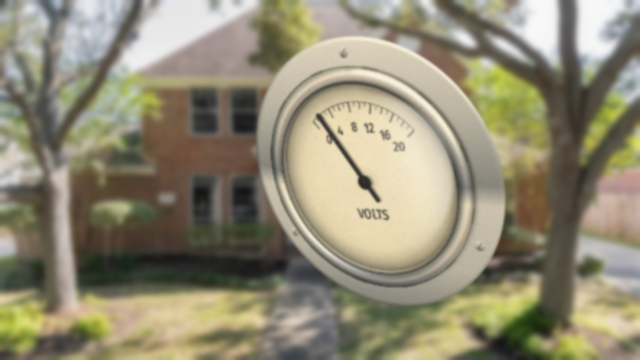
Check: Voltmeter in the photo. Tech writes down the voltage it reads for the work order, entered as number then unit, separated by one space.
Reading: 2 V
